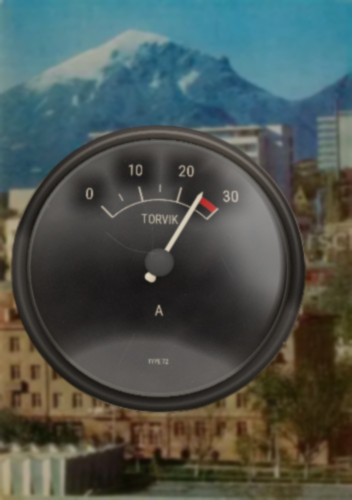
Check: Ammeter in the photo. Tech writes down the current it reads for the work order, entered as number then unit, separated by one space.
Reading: 25 A
